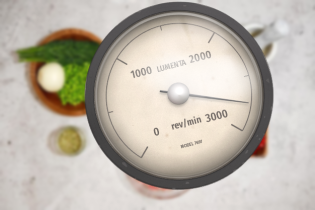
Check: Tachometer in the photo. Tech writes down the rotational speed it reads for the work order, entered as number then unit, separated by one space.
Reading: 2750 rpm
